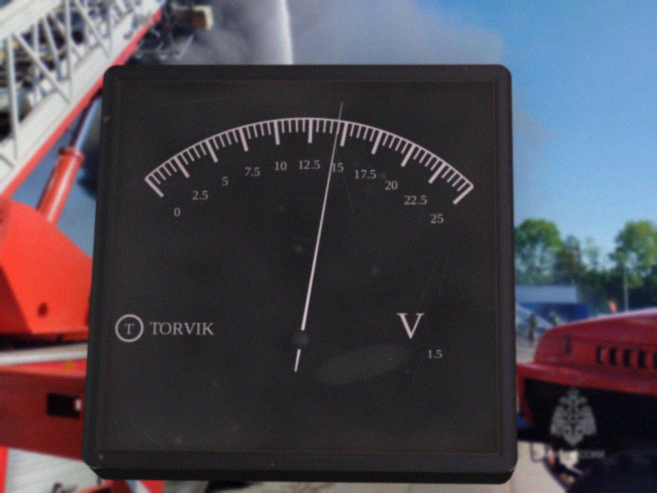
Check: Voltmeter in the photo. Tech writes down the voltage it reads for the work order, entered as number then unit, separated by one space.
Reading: 14.5 V
